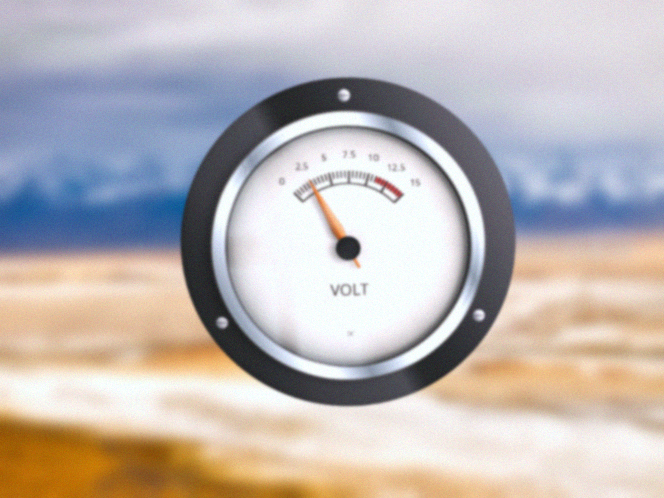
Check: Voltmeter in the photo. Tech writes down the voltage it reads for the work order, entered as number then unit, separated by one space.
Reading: 2.5 V
